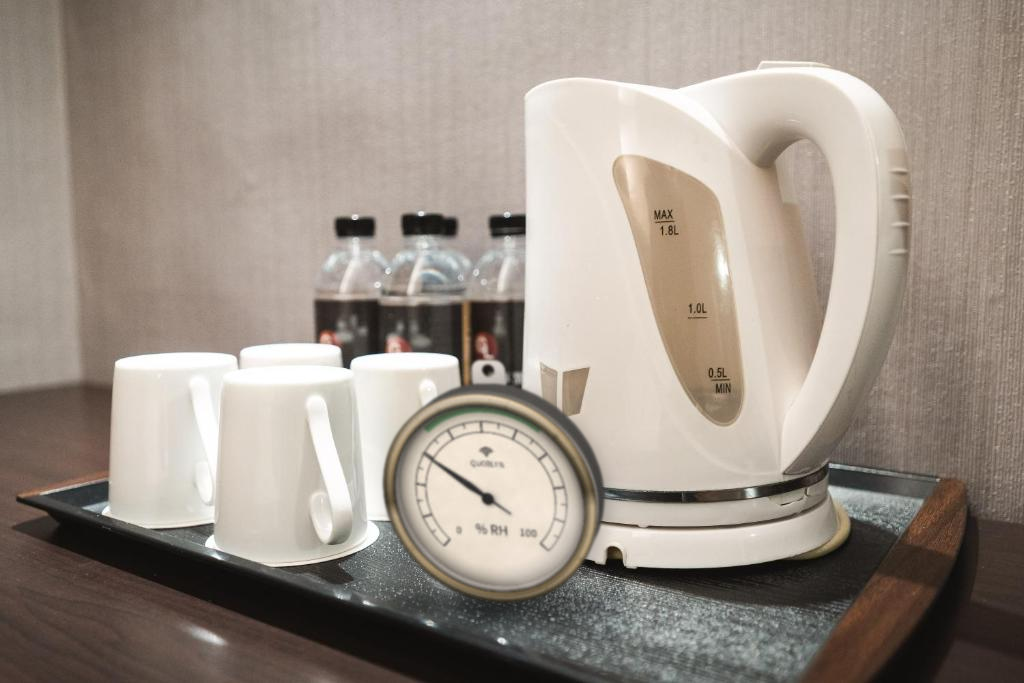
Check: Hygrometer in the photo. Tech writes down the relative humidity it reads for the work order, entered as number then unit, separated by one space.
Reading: 30 %
